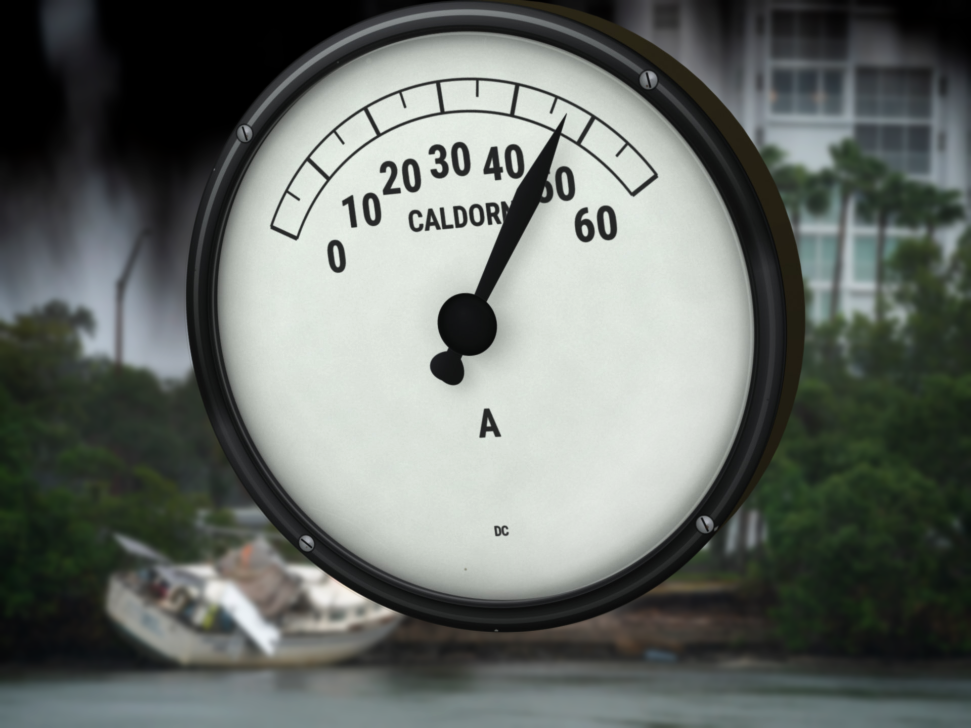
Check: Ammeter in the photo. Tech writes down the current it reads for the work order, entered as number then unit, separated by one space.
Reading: 47.5 A
